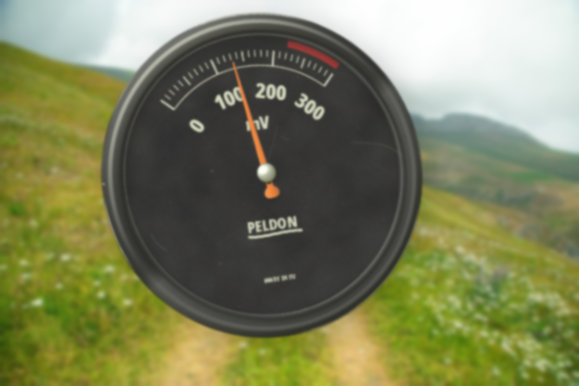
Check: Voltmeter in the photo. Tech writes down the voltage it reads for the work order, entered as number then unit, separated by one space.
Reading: 130 mV
